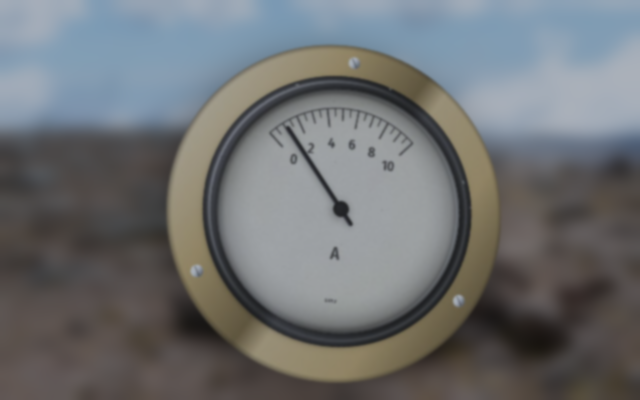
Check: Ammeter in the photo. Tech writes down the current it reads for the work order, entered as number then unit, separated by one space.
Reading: 1 A
